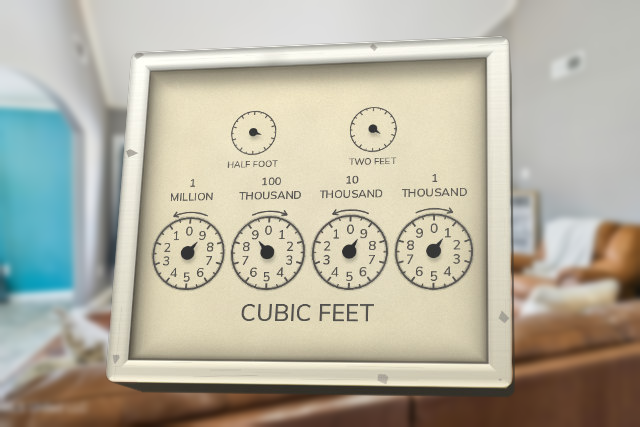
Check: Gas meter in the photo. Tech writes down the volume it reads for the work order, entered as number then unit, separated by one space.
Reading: 889100 ft³
